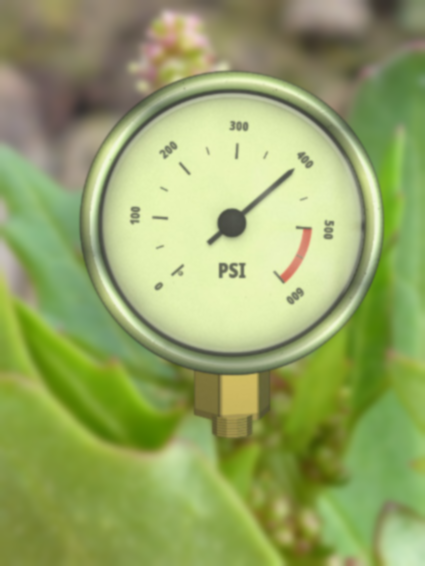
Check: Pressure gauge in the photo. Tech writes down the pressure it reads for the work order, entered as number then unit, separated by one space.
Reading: 400 psi
